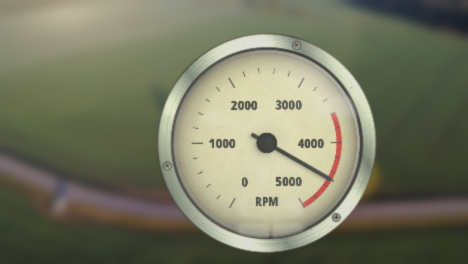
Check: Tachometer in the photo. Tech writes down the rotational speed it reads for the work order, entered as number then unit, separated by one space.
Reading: 4500 rpm
